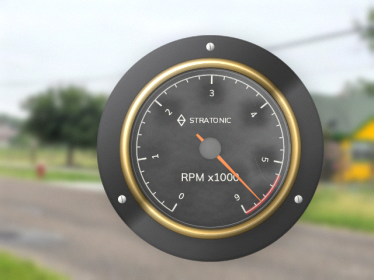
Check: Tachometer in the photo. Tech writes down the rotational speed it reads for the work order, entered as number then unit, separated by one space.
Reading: 5700 rpm
